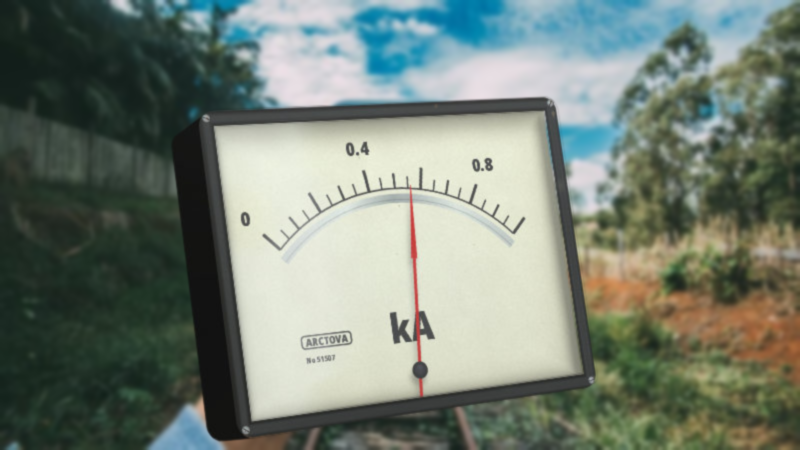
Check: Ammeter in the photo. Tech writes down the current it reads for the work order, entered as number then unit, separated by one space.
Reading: 0.55 kA
